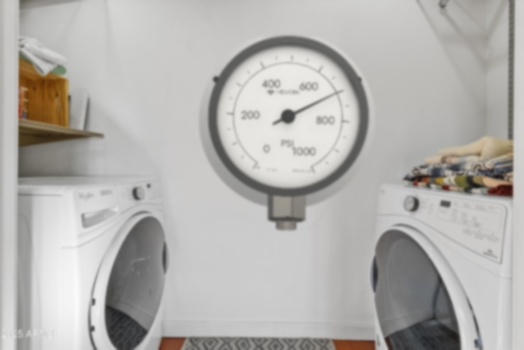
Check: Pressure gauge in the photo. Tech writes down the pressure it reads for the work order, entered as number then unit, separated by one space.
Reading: 700 psi
